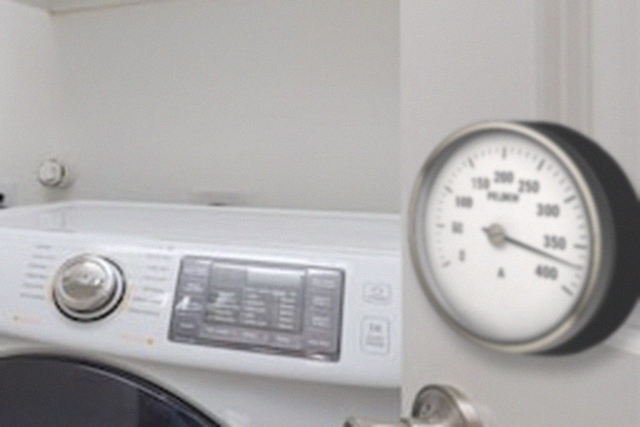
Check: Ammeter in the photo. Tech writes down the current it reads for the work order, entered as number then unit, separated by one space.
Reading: 370 A
